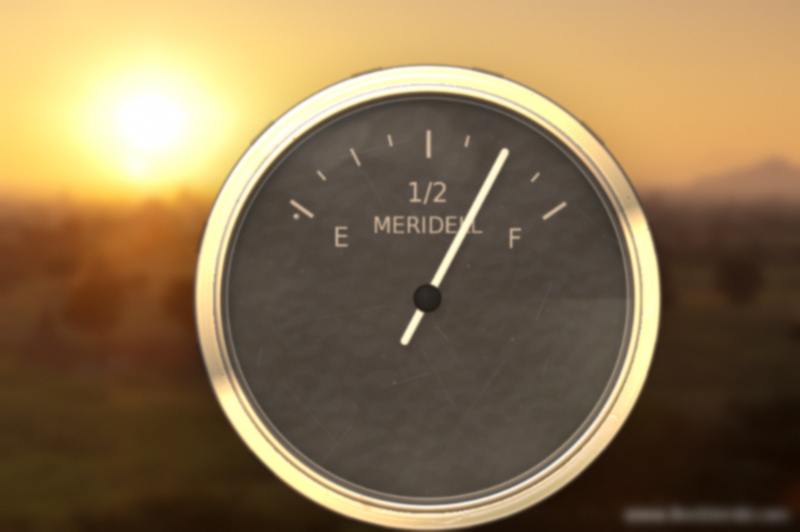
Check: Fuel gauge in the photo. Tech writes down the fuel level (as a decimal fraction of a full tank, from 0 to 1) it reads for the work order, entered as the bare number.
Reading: 0.75
